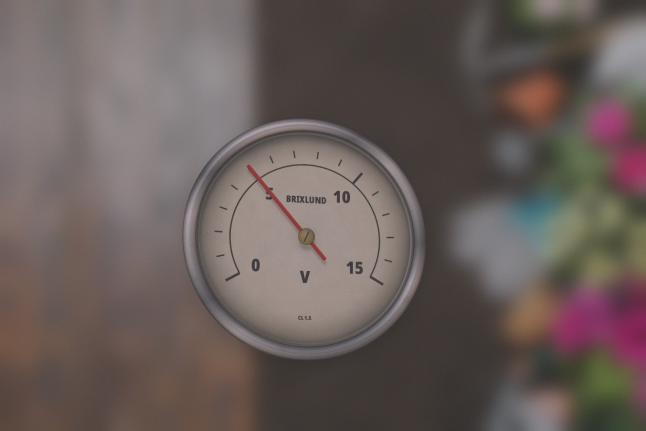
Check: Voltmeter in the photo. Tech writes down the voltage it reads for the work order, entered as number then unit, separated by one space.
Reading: 5 V
